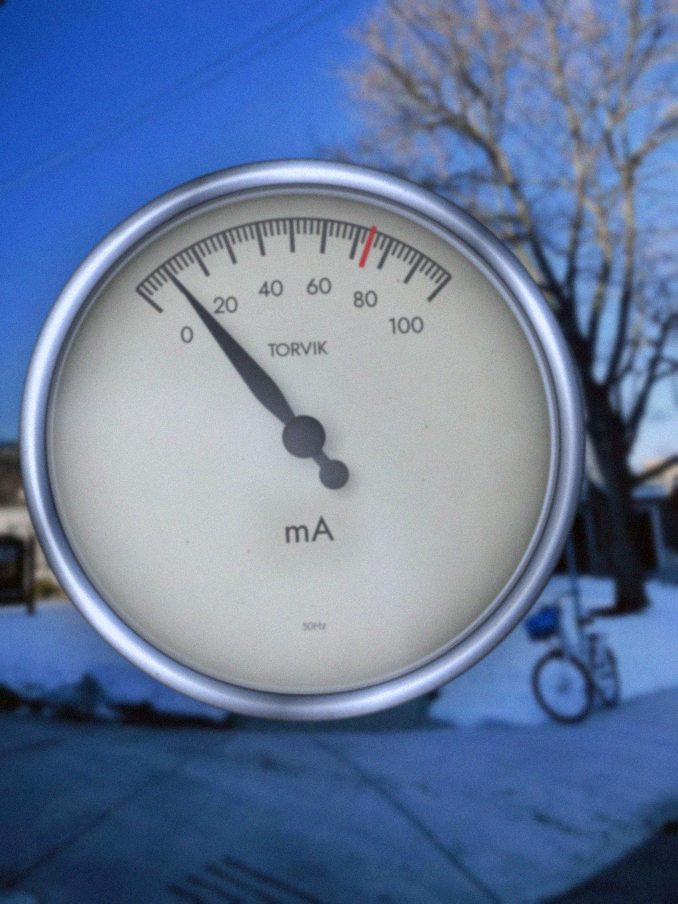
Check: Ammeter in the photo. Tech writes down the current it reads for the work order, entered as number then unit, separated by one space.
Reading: 10 mA
